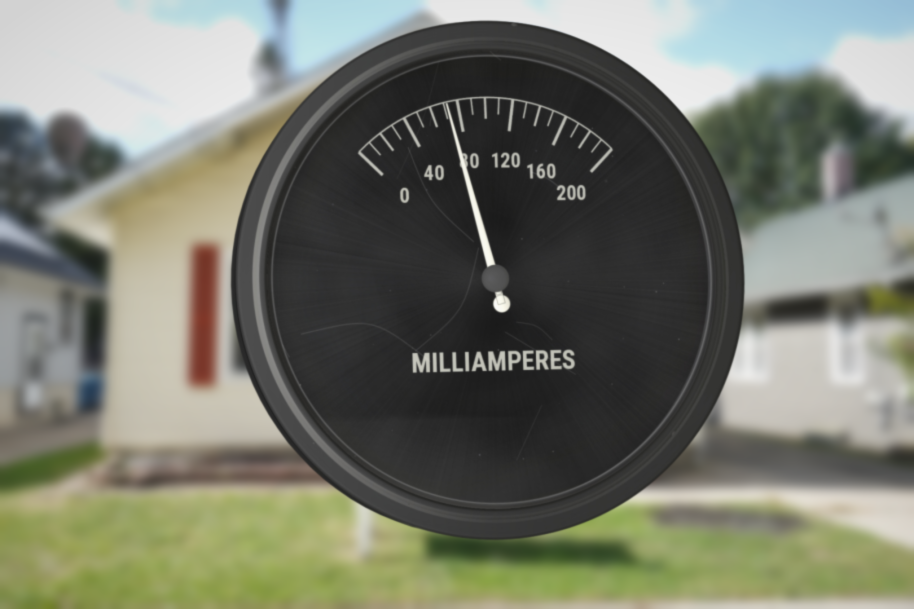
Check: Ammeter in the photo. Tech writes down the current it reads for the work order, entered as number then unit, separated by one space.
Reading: 70 mA
